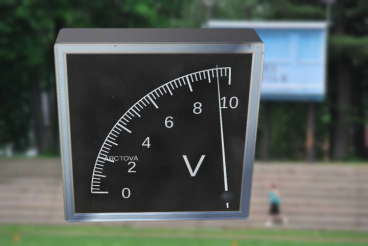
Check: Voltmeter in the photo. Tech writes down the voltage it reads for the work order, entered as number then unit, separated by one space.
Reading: 9.4 V
